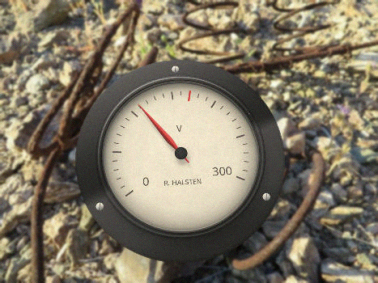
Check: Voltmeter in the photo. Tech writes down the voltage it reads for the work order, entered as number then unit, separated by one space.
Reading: 110 V
